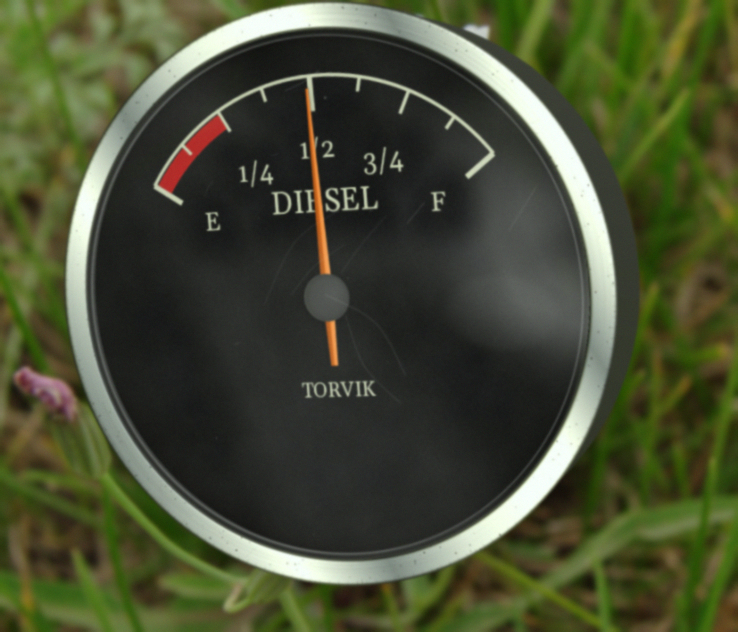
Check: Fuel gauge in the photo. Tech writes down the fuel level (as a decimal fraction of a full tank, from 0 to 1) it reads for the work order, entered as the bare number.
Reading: 0.5
